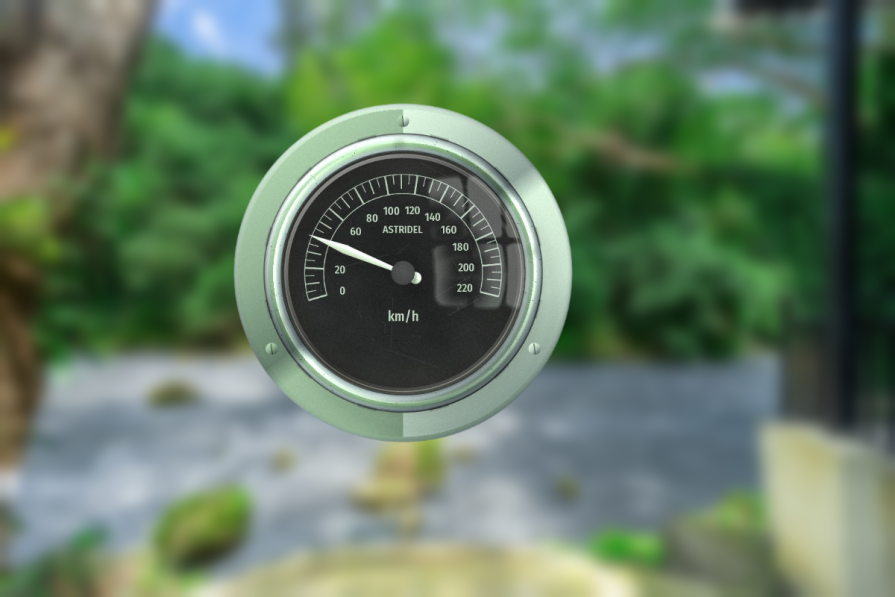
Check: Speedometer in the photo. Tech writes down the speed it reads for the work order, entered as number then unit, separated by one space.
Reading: 40 km/h
